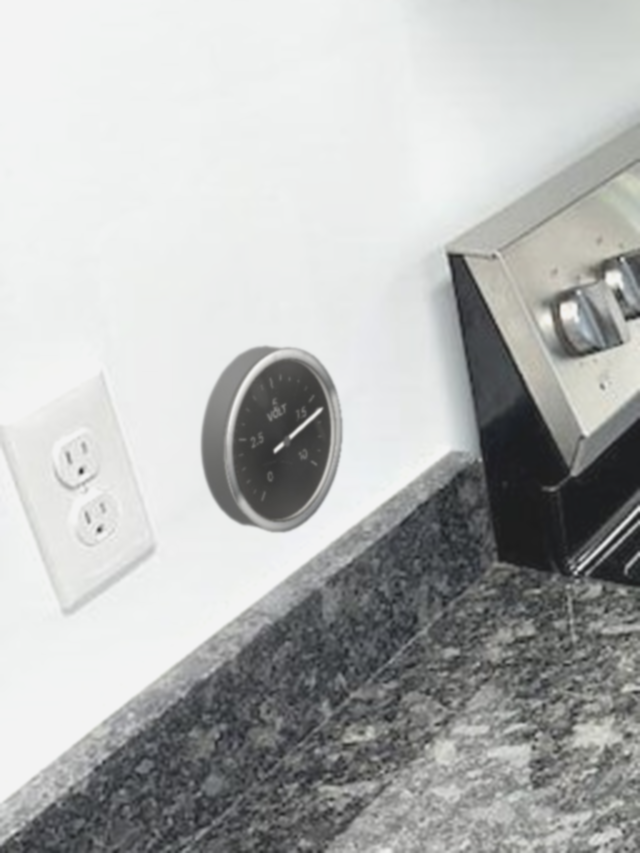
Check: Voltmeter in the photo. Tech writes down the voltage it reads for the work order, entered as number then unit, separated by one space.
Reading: 8 V
